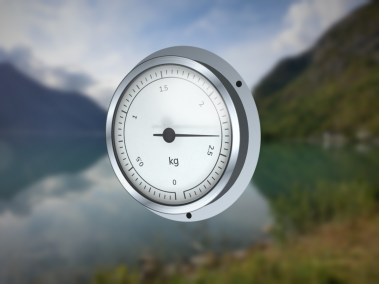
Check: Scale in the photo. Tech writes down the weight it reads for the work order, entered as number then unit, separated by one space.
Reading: 2.35 kg
